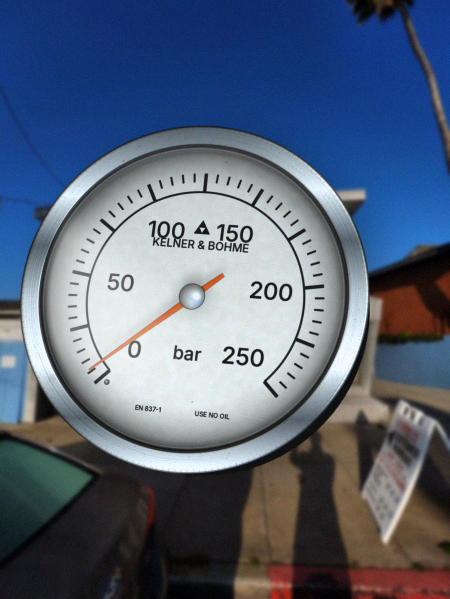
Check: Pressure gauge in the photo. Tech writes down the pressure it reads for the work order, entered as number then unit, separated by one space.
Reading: 5 bar
